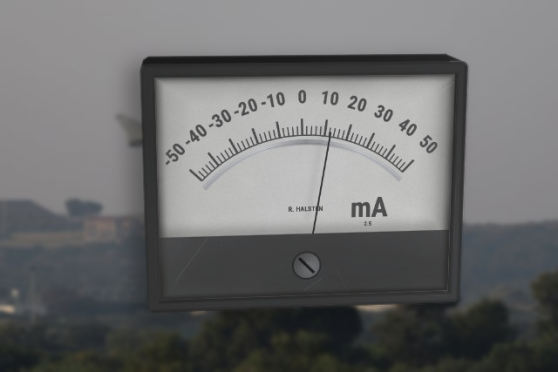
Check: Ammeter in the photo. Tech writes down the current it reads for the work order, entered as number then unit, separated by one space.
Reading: 12 mA
